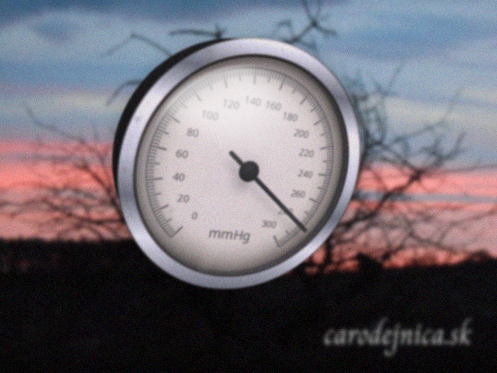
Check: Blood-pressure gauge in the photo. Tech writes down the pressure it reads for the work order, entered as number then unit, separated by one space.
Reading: 280 mmHg
